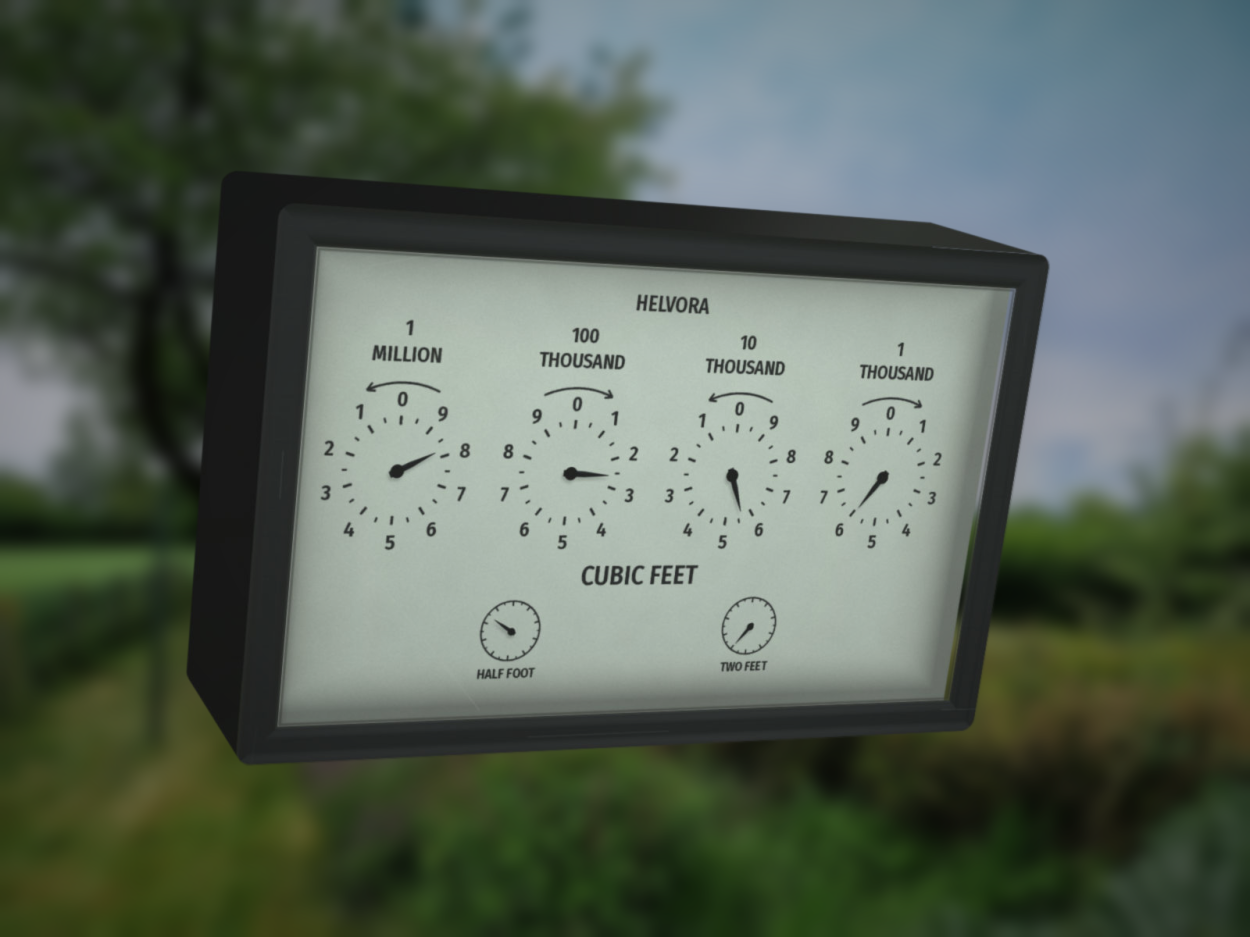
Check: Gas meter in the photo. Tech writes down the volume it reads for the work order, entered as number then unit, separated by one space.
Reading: 825600 ft³
